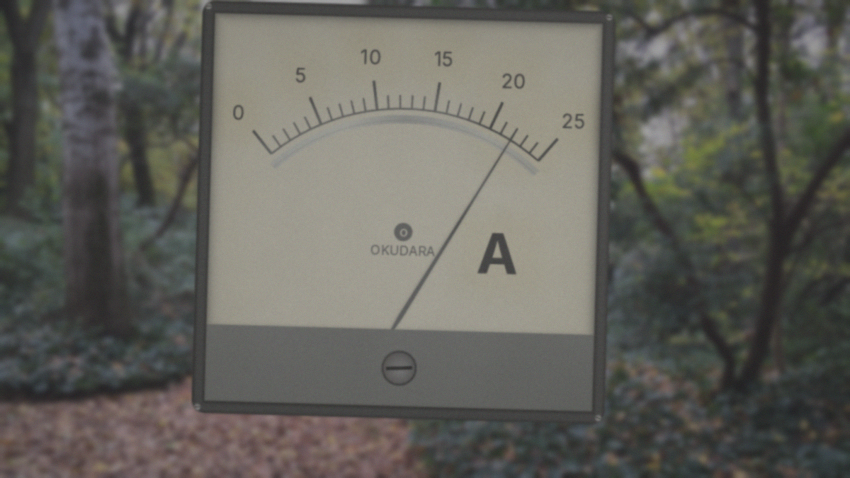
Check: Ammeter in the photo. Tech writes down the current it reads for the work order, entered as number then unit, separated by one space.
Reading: 22 A
